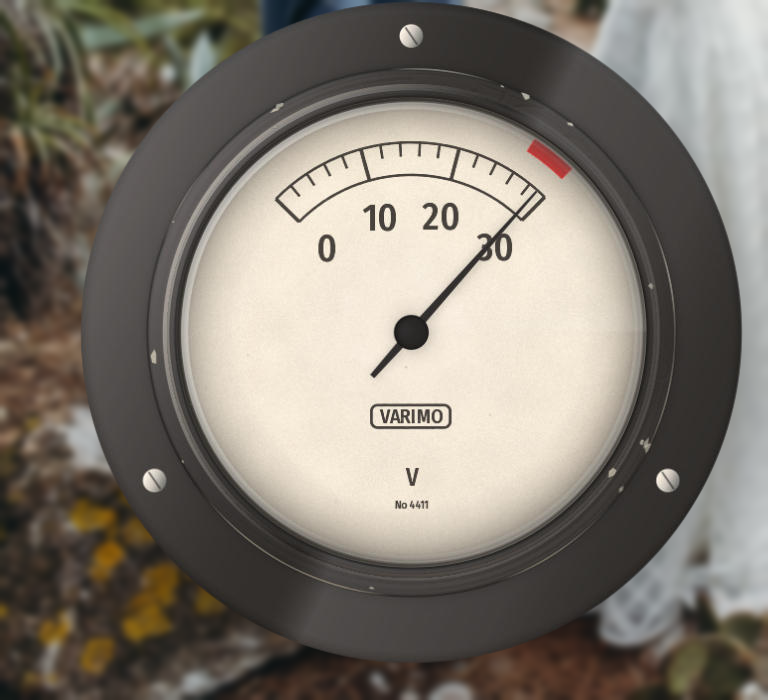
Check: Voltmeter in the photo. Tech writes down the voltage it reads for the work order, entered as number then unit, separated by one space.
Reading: 29 V
